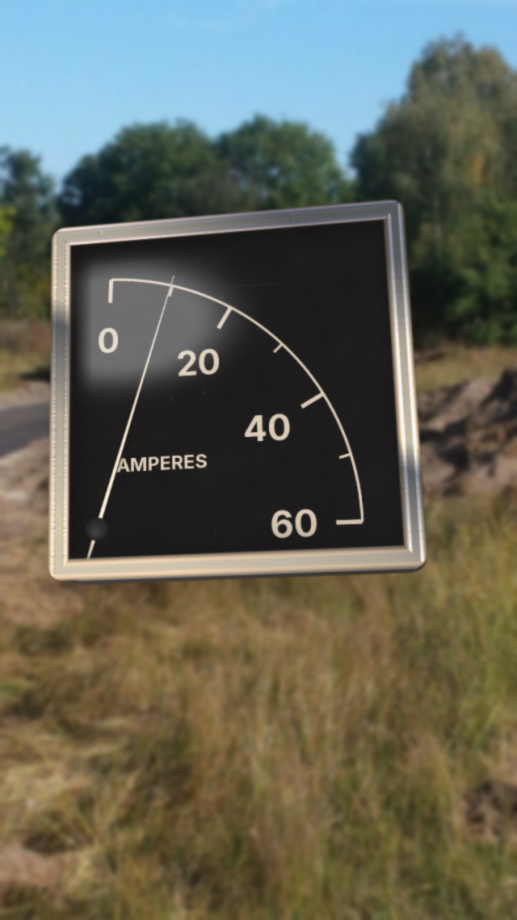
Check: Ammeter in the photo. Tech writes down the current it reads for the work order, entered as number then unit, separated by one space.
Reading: 10 A
